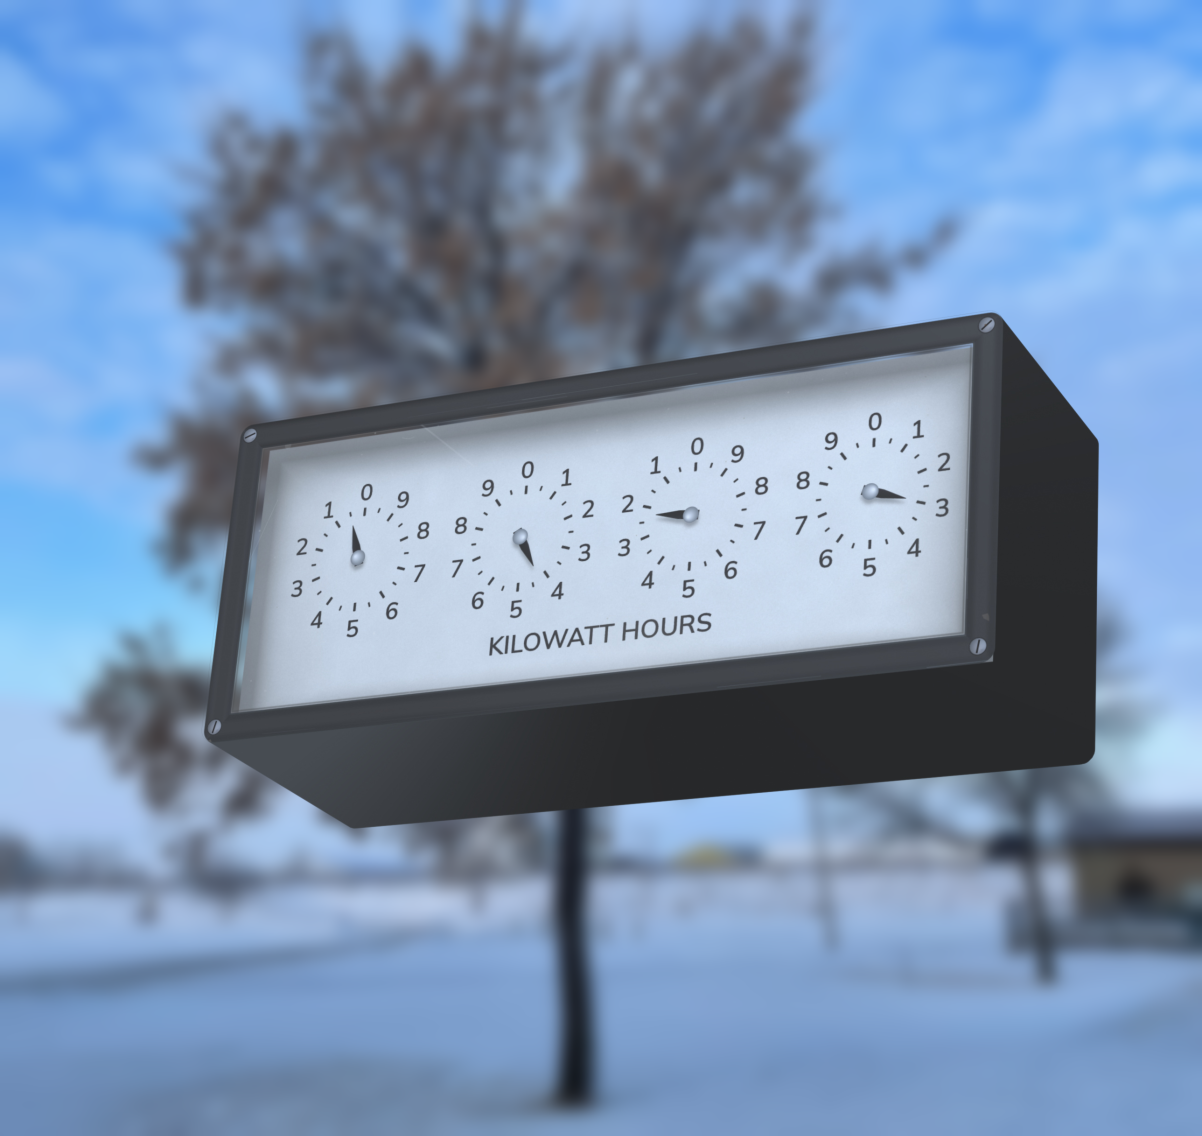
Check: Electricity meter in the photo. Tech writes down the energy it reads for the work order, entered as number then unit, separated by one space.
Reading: 423 kWh
